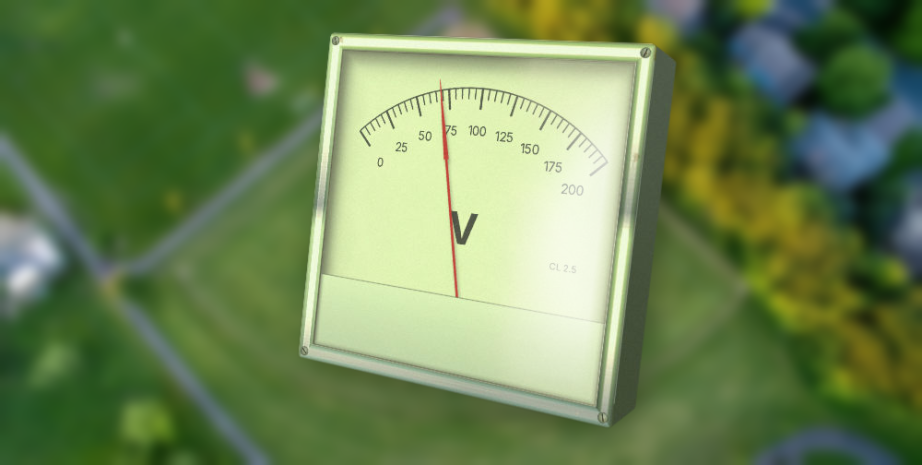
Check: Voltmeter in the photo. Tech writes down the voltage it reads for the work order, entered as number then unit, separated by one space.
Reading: 70 V
